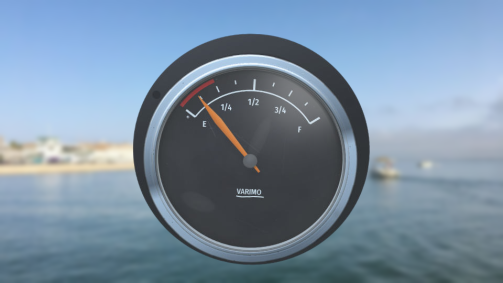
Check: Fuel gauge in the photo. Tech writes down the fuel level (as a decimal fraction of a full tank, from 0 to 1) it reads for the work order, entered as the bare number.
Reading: 0.125
